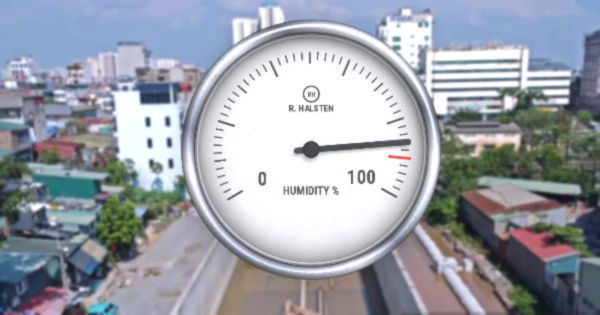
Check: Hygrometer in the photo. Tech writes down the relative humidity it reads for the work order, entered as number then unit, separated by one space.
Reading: 86 %
